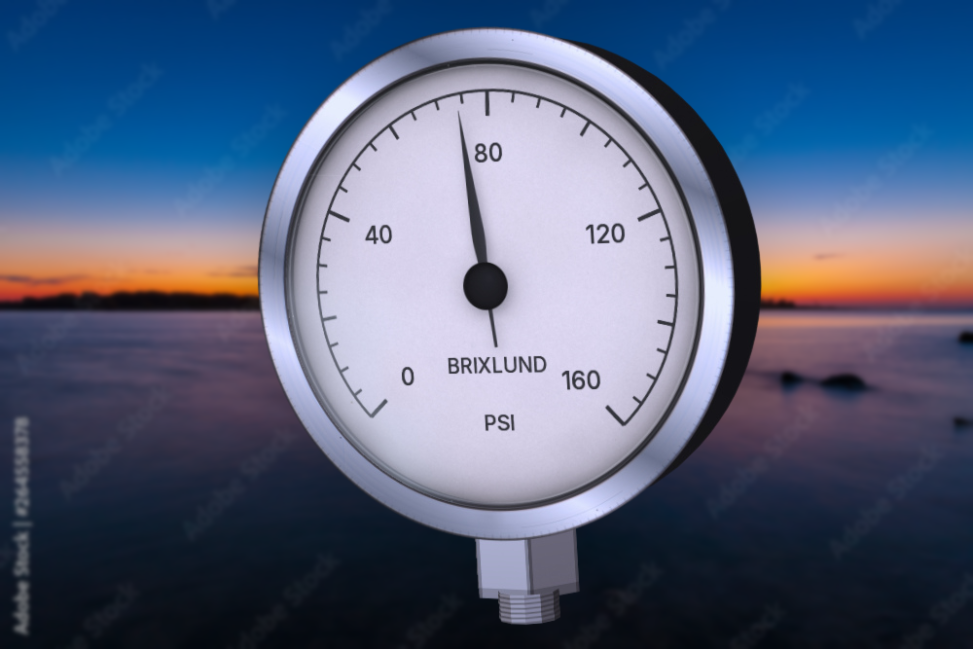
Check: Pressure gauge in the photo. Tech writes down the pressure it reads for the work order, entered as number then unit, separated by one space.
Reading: 75 psi
